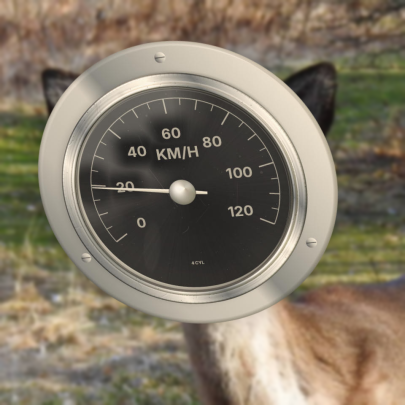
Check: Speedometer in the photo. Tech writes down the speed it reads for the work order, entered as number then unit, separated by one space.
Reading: 20 km/h
